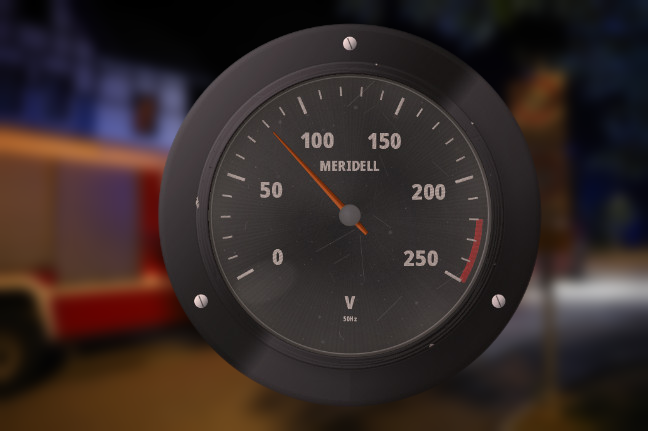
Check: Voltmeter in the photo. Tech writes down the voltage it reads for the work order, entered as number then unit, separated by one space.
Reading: 80 V
